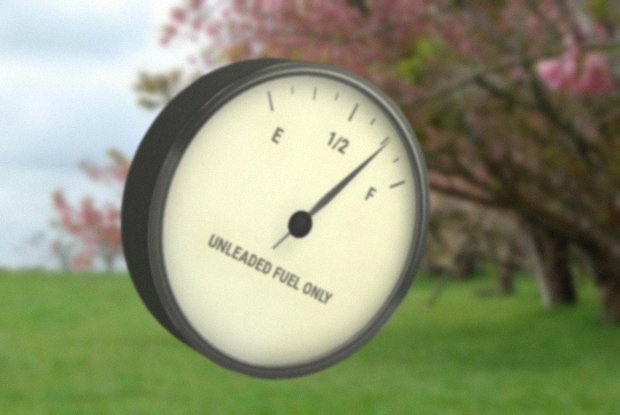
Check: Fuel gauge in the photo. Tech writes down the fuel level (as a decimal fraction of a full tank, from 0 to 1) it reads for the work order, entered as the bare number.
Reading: 0.75
